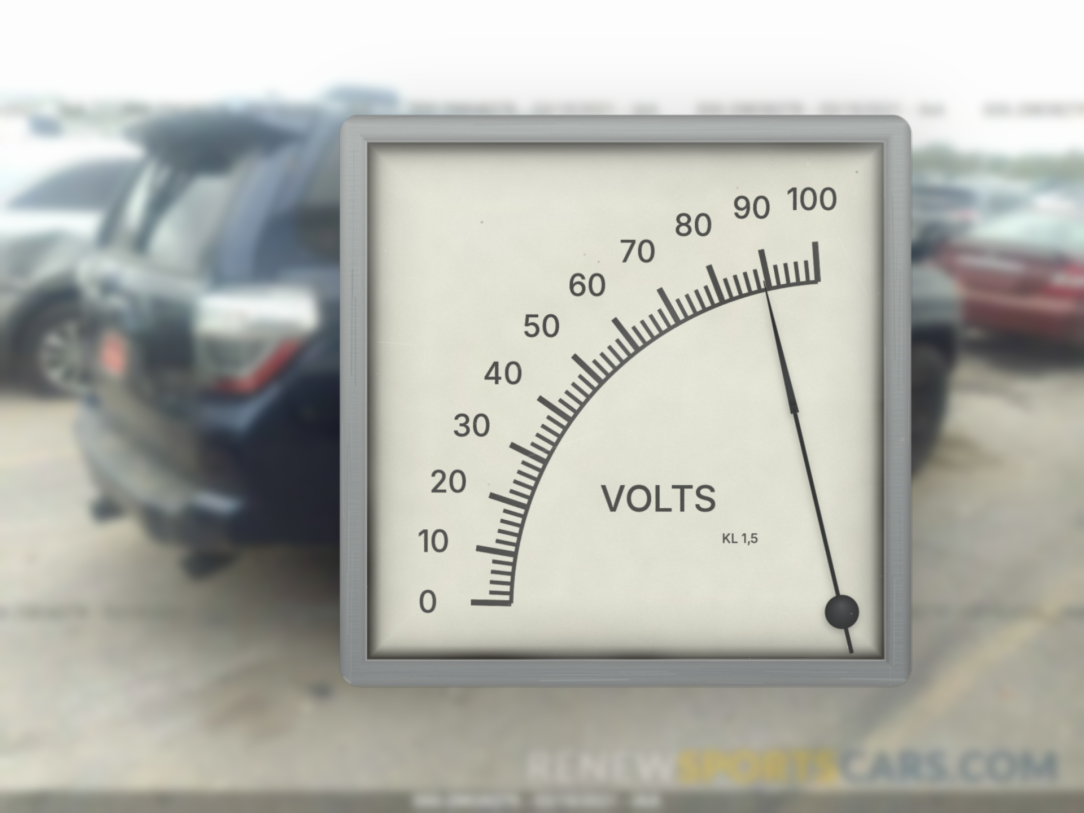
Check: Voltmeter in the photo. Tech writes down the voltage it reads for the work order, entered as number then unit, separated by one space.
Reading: 89 V
